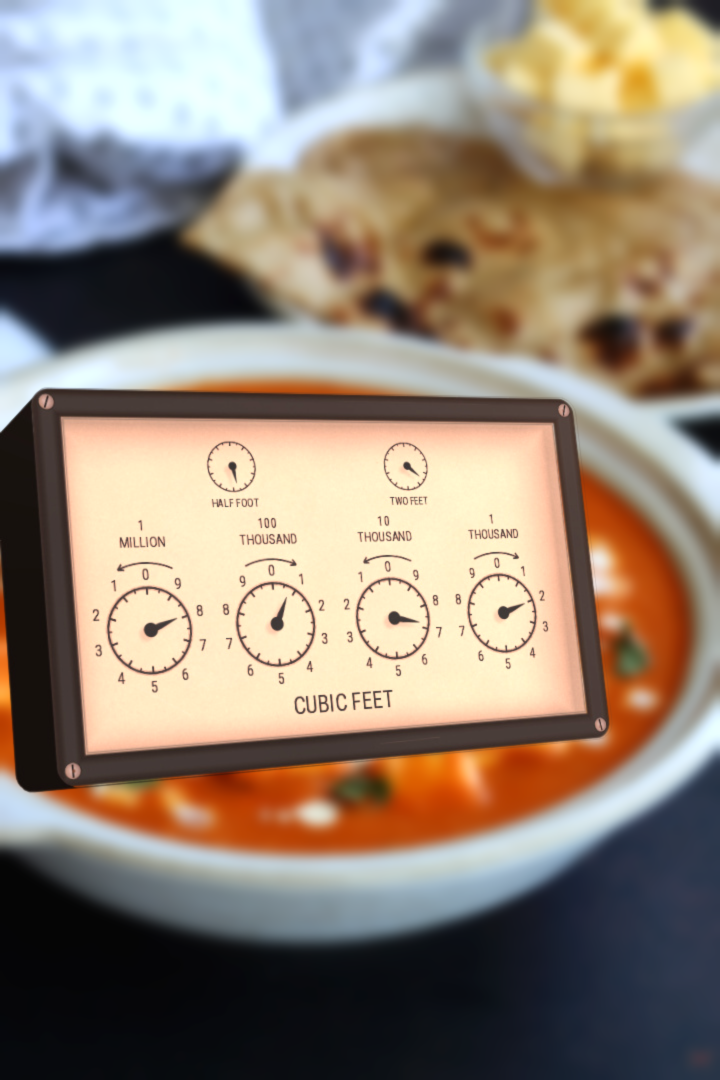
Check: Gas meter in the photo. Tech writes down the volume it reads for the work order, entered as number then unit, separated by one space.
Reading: 807200 ft³
